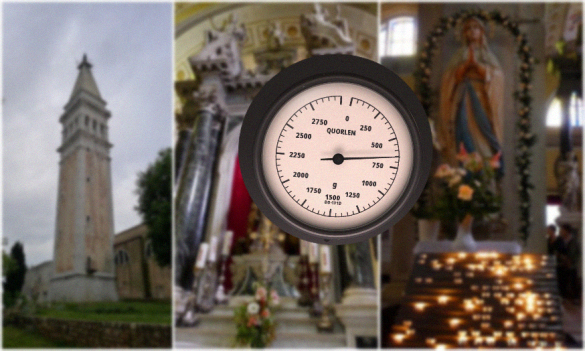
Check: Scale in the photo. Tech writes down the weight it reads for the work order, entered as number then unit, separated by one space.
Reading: 650 g
